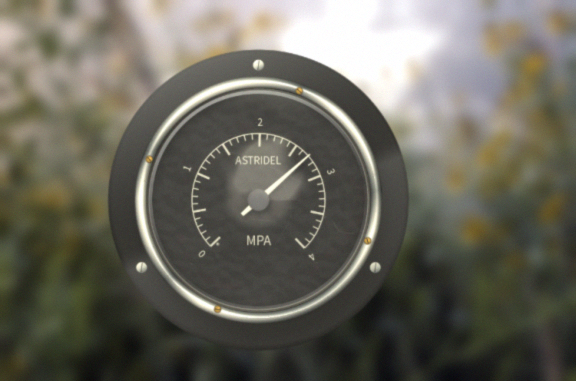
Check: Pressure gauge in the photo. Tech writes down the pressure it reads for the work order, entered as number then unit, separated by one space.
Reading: 2.7 MPa
